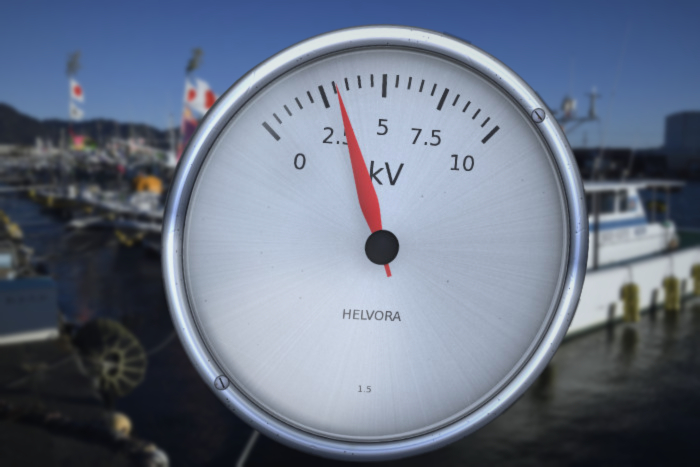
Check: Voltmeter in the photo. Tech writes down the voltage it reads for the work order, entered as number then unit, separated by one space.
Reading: 3 kV
